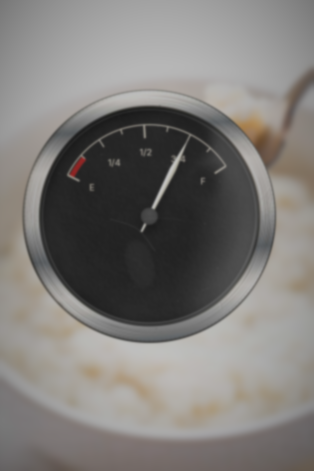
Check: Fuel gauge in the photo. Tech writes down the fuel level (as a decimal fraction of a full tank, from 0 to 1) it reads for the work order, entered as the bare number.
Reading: 0.75
